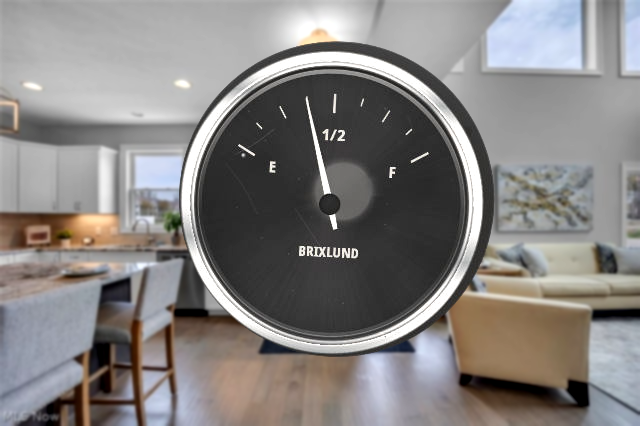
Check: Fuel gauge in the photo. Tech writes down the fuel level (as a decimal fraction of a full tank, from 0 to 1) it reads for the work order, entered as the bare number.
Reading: 0.375
